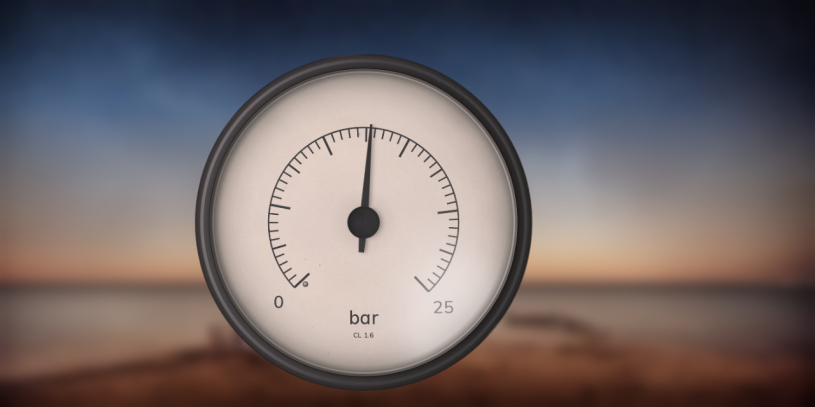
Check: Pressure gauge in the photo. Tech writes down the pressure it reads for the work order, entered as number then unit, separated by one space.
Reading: 12.75 bar
